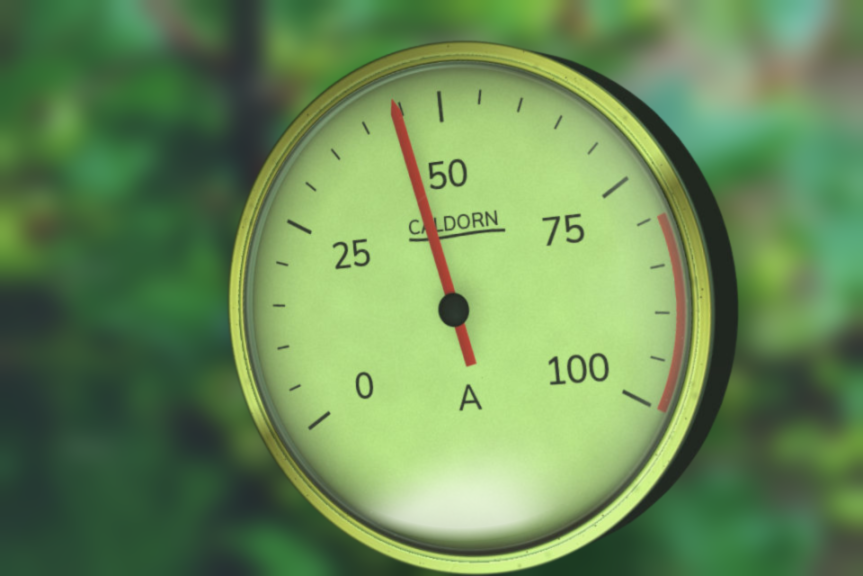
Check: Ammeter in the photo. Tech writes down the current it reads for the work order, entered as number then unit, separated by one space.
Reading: 45 A
